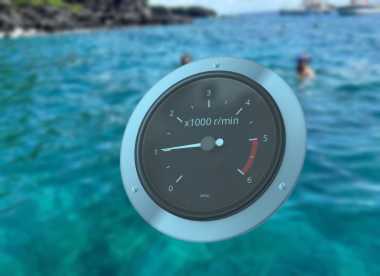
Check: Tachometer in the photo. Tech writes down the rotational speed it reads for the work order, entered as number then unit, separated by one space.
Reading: 1000 rpm
